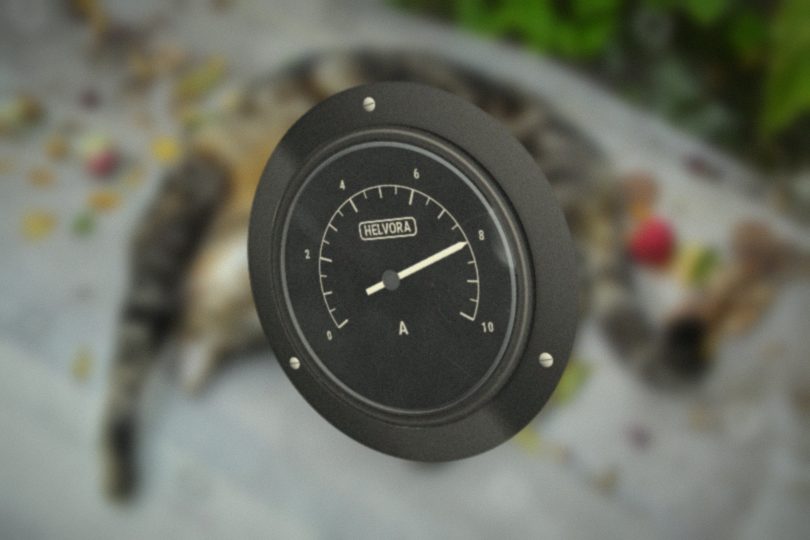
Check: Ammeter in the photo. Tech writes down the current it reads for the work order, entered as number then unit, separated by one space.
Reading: 8 A
